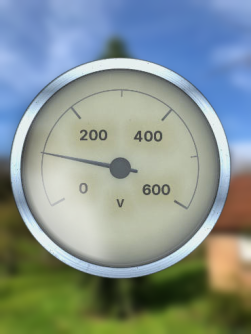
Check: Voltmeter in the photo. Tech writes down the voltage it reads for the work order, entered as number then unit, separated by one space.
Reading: 100 V
